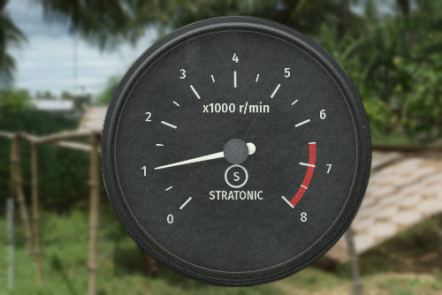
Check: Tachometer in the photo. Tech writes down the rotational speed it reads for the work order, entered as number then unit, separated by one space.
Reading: 1000 rpm
